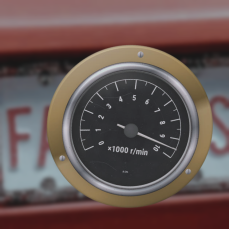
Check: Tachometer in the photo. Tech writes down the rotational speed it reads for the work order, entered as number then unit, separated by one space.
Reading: 9500 rpm
